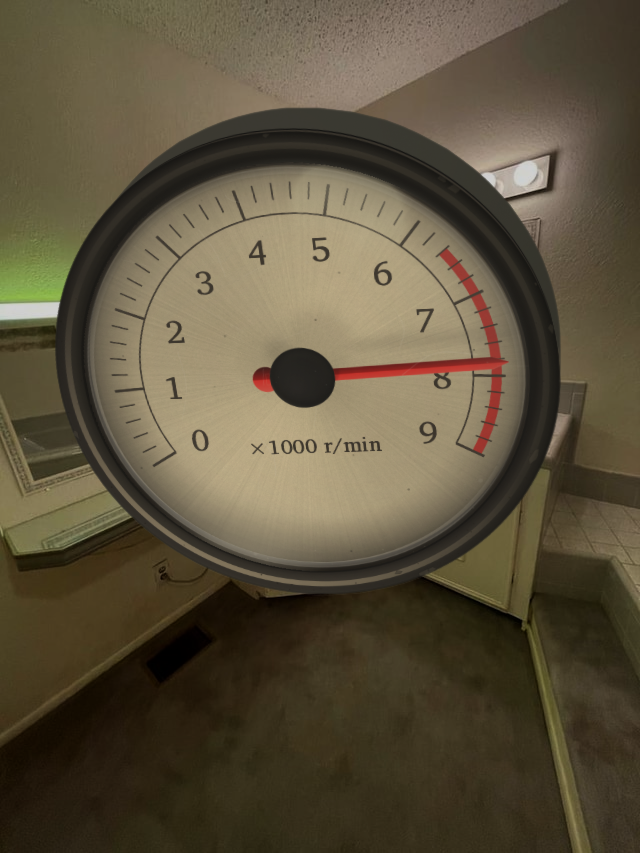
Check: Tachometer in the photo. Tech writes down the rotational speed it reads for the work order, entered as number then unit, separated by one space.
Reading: 7800 rpm
